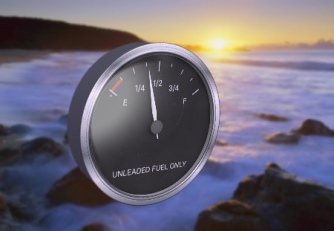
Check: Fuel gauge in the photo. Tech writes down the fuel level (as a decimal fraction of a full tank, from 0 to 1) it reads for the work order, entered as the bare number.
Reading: 0.375
